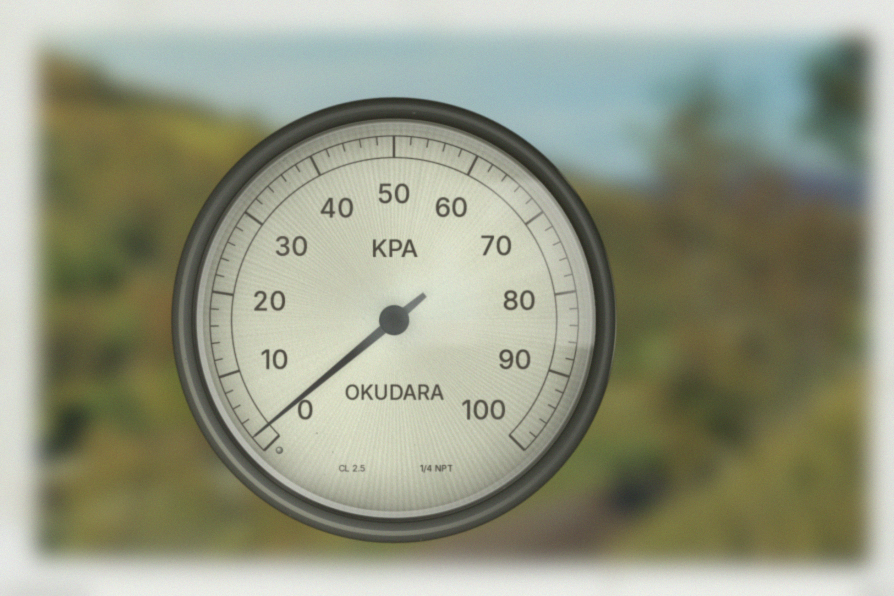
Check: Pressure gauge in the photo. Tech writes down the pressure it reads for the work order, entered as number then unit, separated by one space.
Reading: 2 kPa
